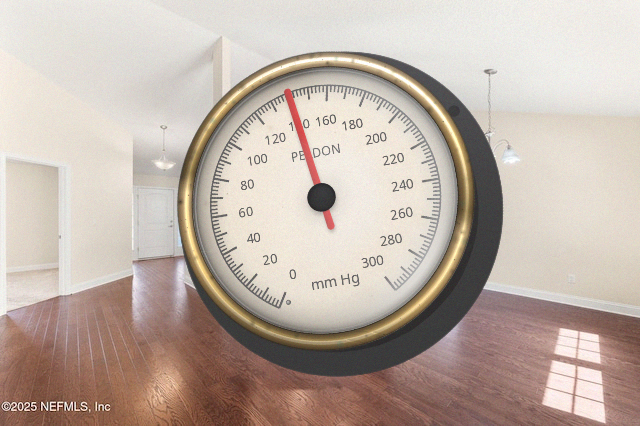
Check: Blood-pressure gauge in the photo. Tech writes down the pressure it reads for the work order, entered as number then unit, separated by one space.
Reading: 140 mmHg
